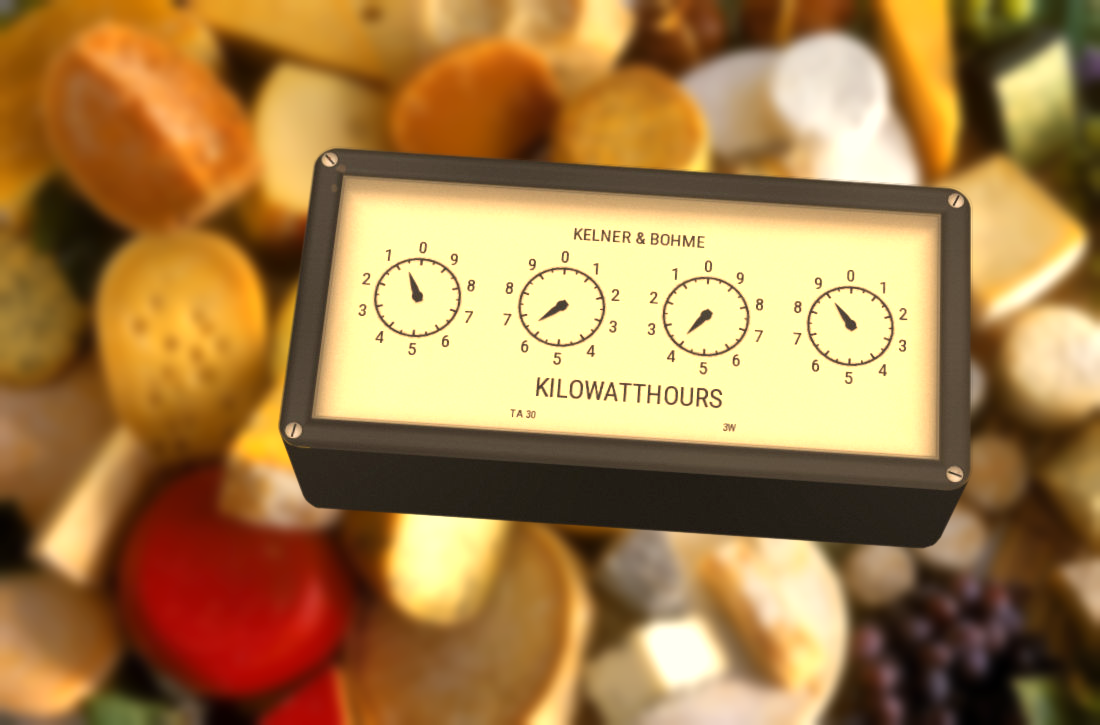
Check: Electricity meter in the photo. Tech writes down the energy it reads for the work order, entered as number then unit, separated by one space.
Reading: 639 kWh
